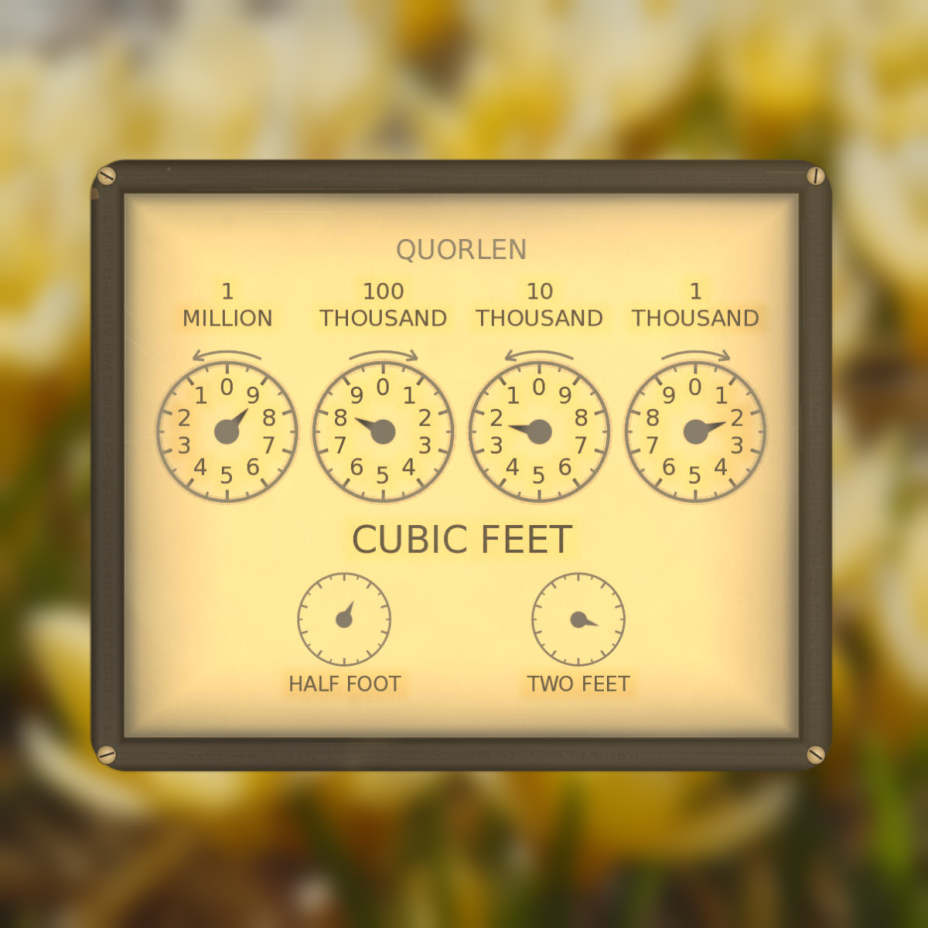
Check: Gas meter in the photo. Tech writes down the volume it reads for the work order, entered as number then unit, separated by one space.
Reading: 882200 ft³
